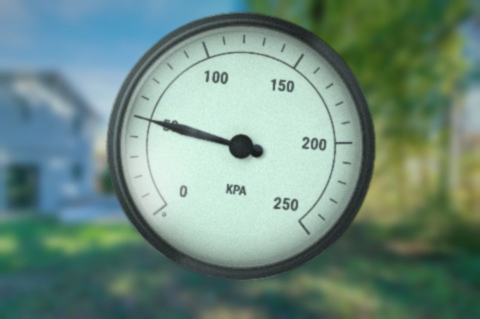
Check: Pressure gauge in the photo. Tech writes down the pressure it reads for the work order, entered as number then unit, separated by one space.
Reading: 50 kPa
